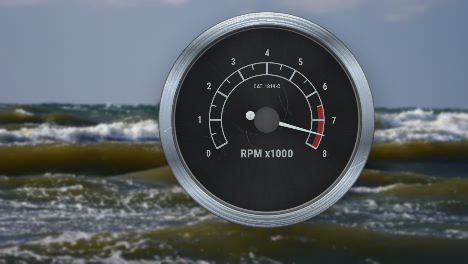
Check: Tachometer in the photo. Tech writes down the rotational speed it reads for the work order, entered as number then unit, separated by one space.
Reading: 7500 rpm
